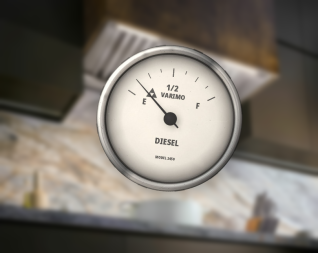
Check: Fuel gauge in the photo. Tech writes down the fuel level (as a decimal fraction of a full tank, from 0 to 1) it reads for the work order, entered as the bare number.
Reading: 0.125
